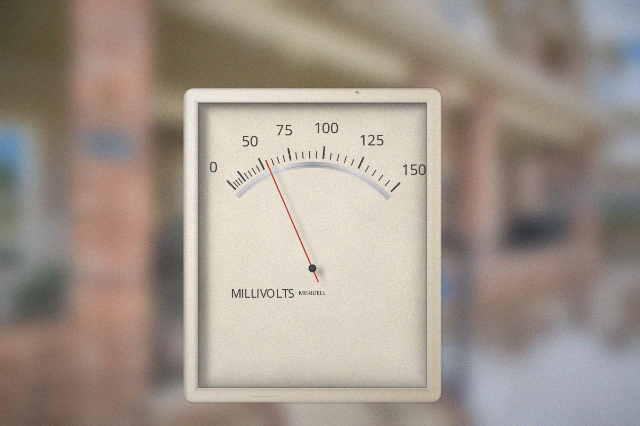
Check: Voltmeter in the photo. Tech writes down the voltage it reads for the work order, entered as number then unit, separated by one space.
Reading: 55 mV
